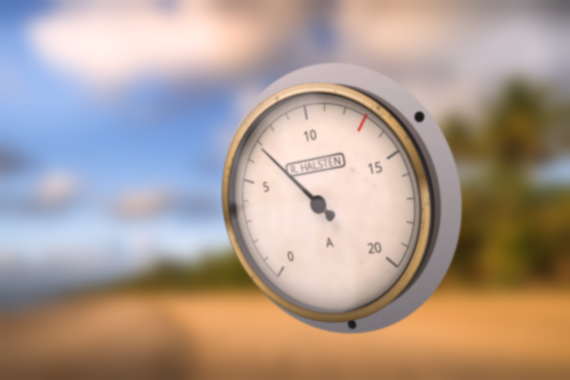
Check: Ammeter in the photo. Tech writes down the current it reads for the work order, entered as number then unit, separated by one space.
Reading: 7 A
